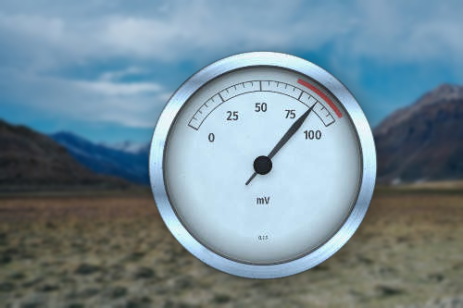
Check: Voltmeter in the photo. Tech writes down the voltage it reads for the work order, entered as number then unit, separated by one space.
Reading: 85 mV
